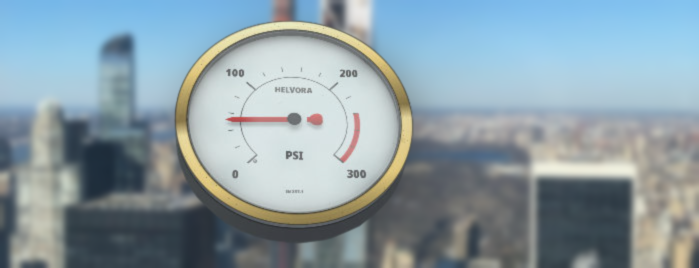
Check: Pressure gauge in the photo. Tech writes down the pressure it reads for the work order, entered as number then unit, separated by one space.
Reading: 50 psi
